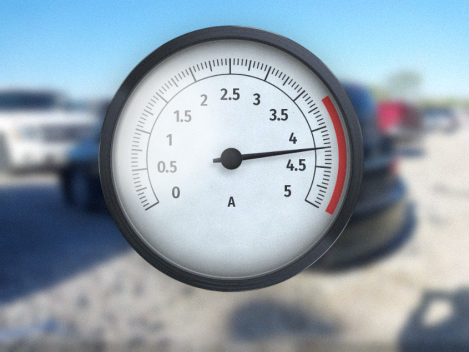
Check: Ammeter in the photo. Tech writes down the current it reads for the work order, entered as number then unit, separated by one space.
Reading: 4.25 A
